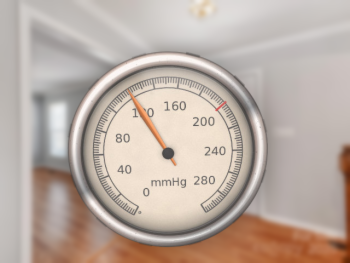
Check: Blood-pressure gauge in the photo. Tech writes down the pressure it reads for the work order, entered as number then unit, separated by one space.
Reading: 120 mmHg
